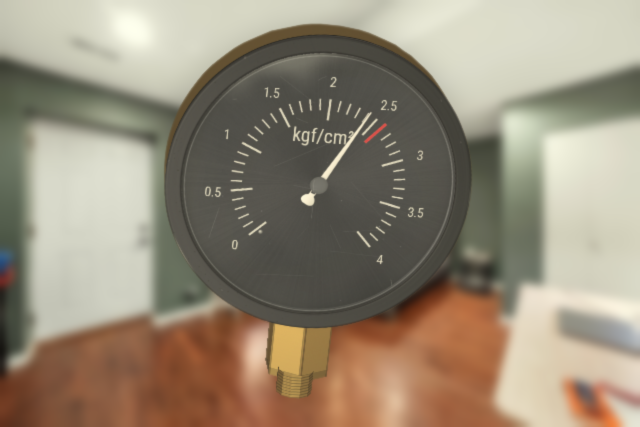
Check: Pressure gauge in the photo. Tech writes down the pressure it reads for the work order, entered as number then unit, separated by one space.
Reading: 2.4 kg/cm²
